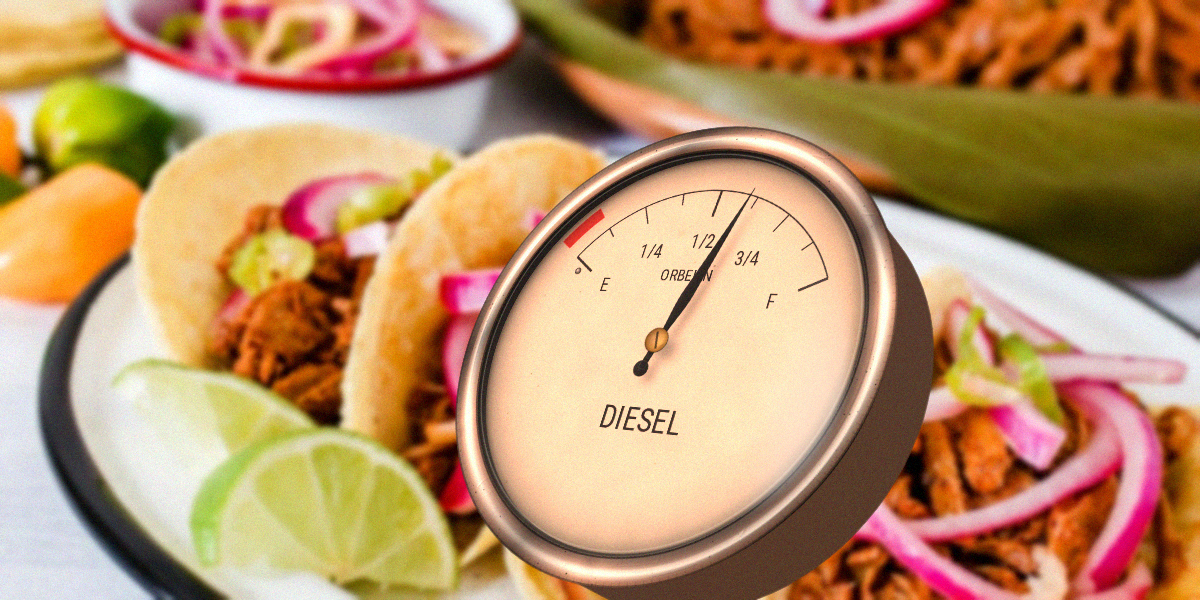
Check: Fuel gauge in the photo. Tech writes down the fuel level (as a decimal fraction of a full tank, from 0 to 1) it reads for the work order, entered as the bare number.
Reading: 0.625
